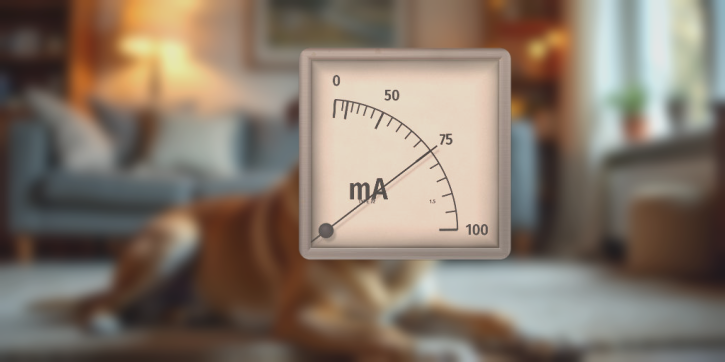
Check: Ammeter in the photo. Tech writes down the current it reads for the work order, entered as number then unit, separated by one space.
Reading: 75 mA
